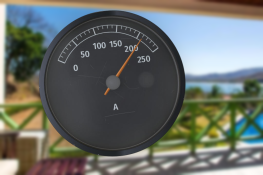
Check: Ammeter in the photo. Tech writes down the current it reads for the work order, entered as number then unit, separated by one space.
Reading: 210 A
